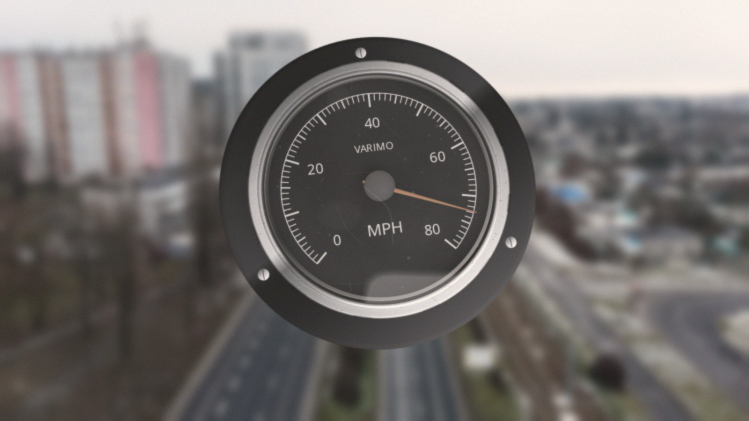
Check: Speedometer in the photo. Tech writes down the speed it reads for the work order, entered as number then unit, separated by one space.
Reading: 73 mph
